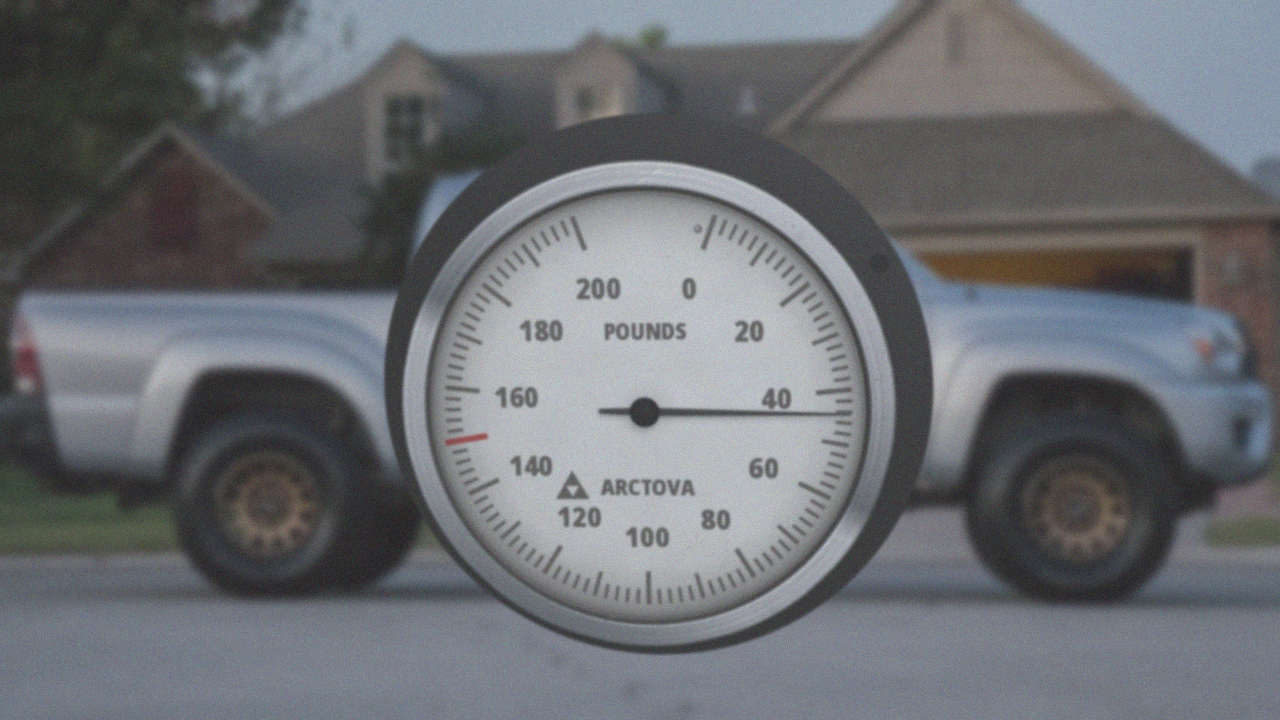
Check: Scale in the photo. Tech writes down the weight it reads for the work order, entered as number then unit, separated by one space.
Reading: 44 lb
